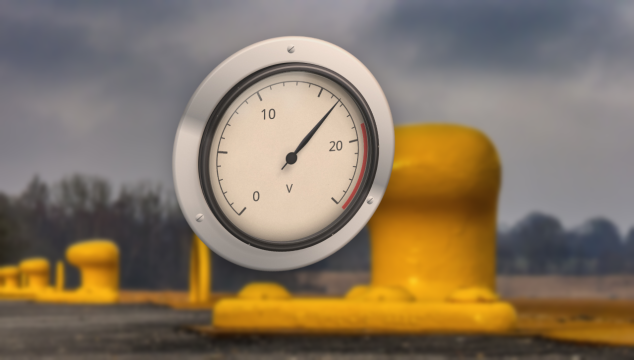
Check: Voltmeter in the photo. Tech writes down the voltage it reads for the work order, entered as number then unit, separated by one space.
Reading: 16.5 V
